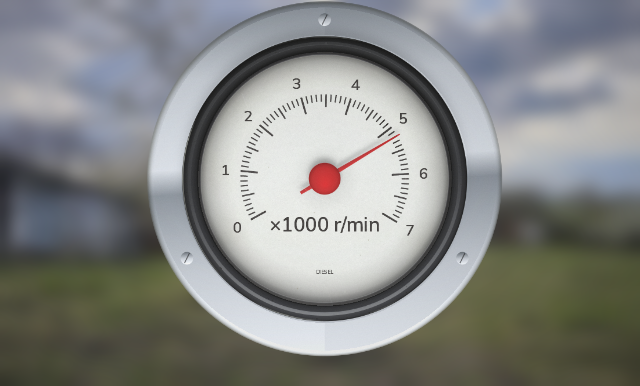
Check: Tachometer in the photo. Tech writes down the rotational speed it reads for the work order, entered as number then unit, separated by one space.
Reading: 5200 rpm
